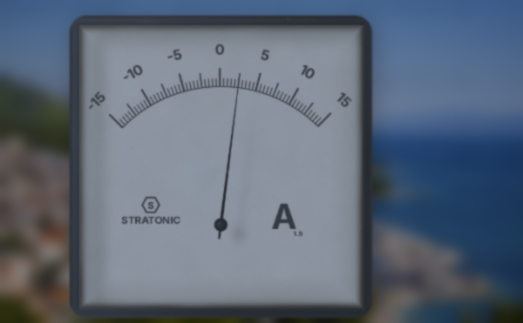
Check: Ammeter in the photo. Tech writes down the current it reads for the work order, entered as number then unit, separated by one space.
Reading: 2.5 A
